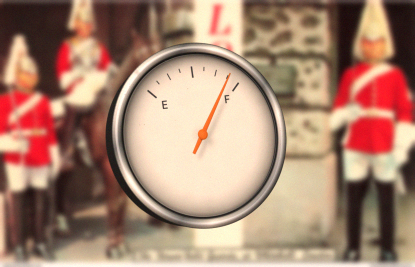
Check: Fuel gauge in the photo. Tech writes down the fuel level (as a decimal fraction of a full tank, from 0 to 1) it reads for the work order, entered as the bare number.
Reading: 0.875
